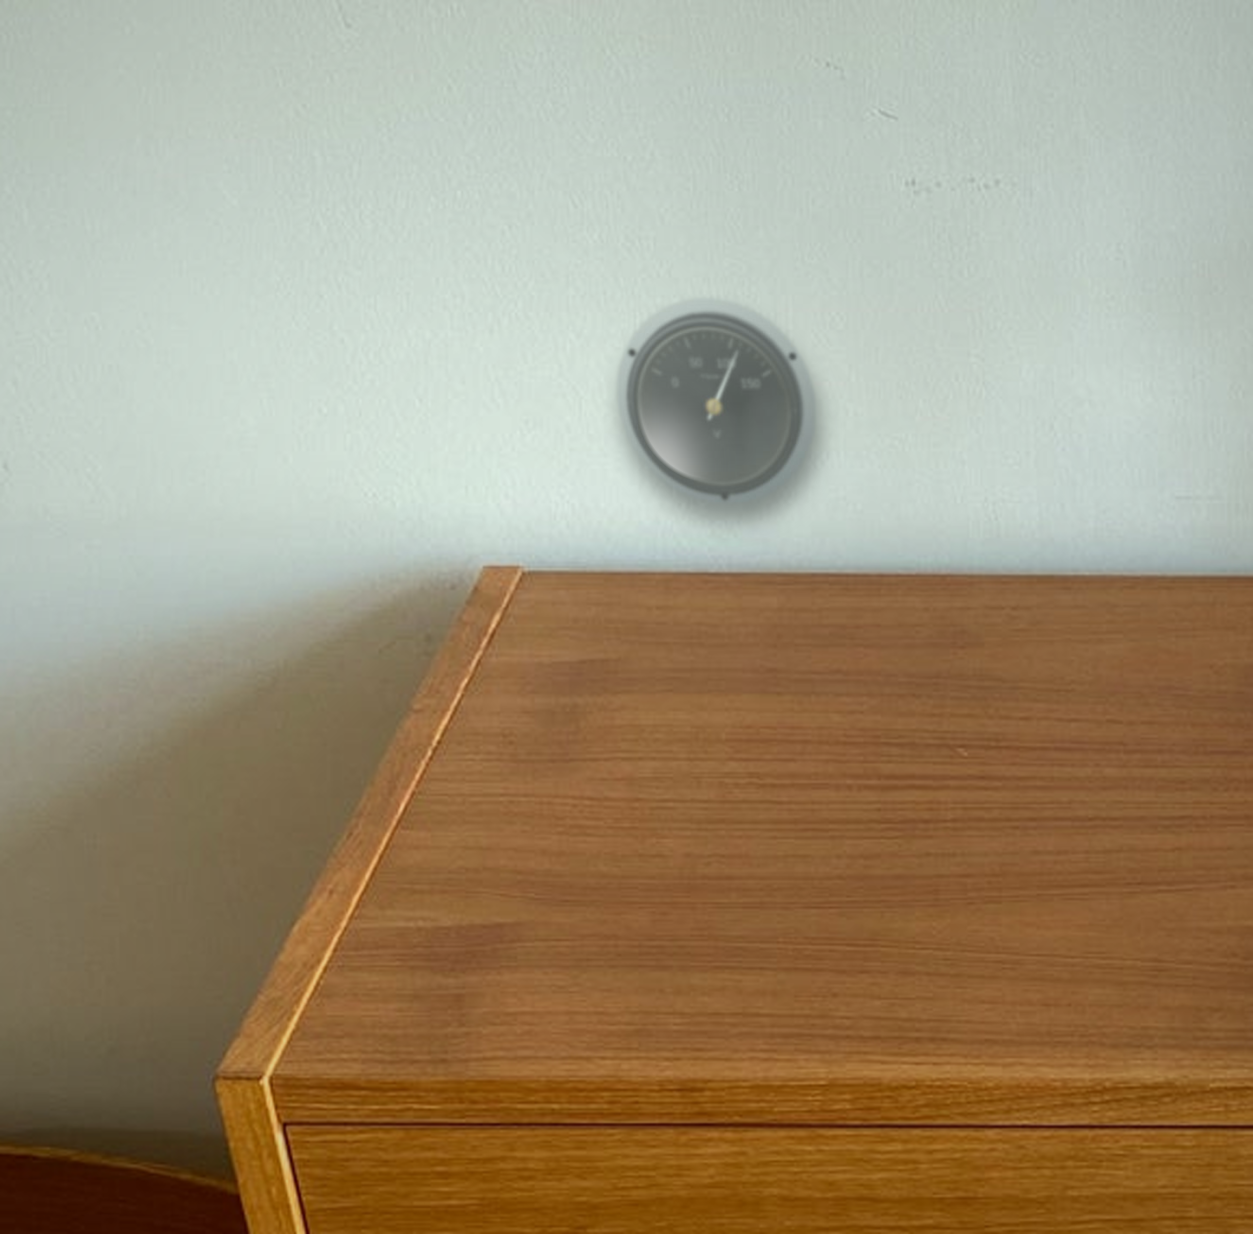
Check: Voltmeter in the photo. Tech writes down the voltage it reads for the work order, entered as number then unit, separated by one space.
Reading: 110 V
